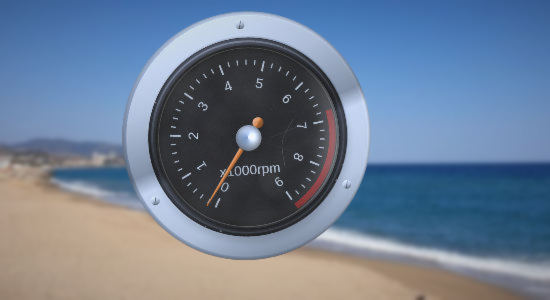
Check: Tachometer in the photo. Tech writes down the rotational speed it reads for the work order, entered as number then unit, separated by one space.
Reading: 200 rpm
